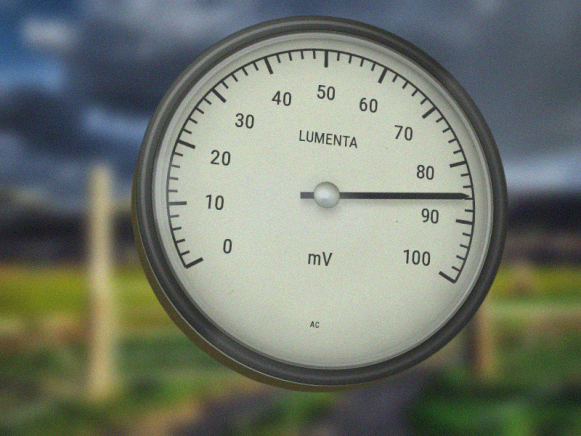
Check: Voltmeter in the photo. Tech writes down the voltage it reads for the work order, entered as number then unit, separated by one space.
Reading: 86 mV
